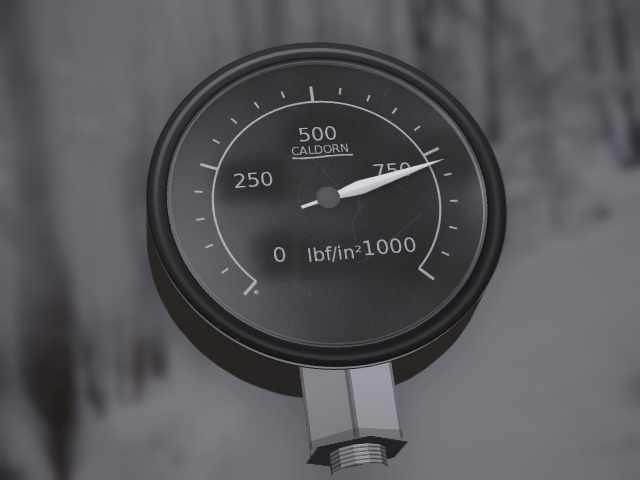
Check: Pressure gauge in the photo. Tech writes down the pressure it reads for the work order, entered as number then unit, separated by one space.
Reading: 775 psi
